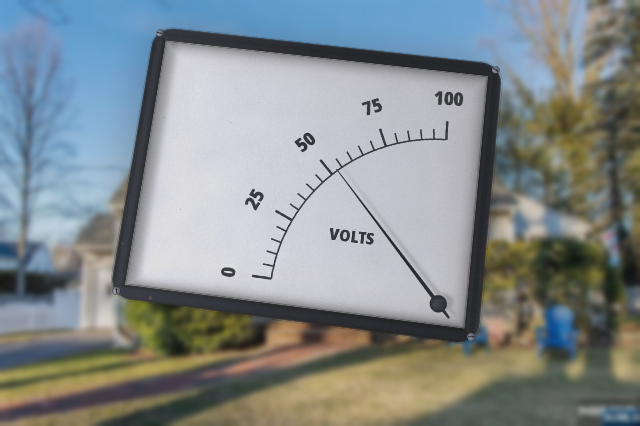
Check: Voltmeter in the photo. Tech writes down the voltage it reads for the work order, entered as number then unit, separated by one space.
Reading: 52.5 V
